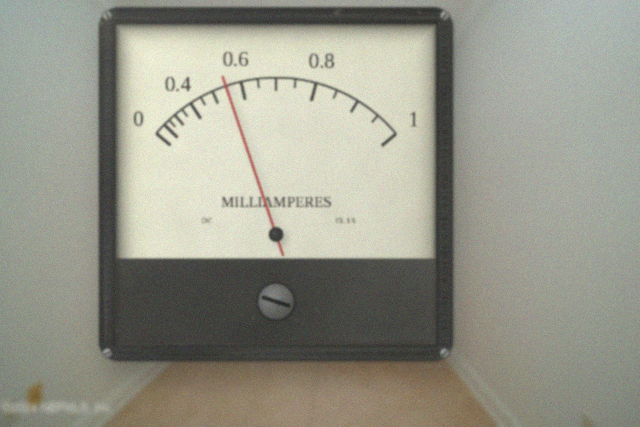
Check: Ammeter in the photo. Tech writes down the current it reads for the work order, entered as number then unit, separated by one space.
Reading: 0.55 mA
